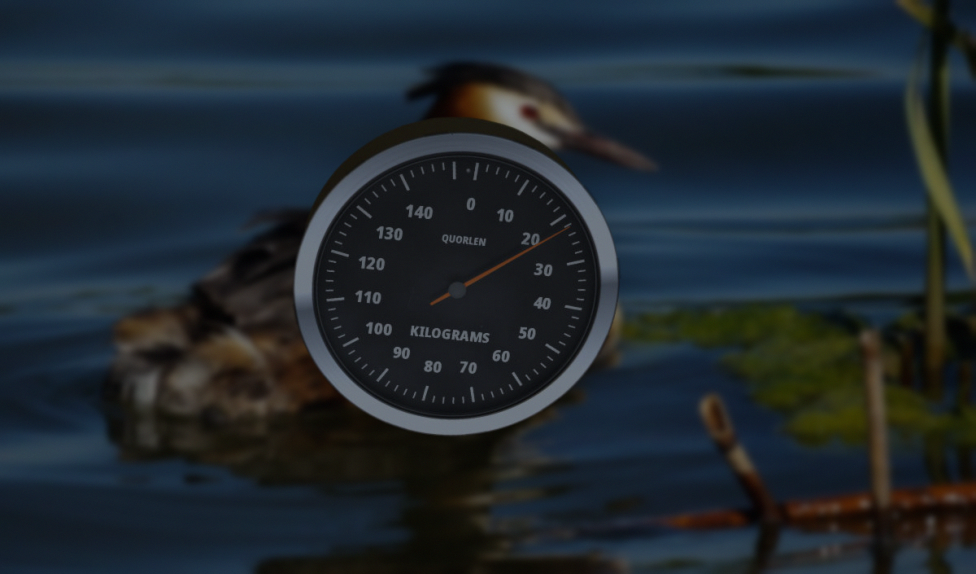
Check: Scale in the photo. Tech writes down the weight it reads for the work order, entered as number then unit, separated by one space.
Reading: 22 kg
